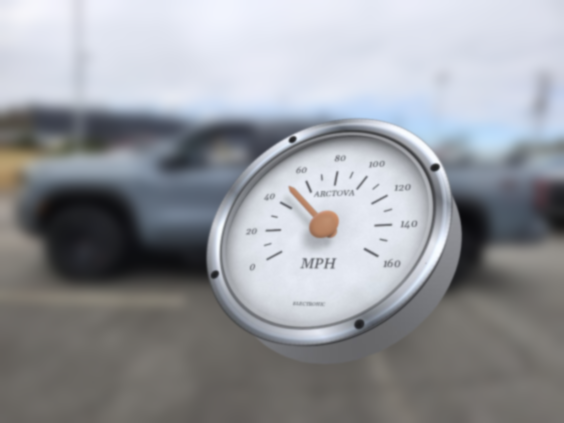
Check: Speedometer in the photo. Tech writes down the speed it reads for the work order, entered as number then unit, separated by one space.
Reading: 50 mph
